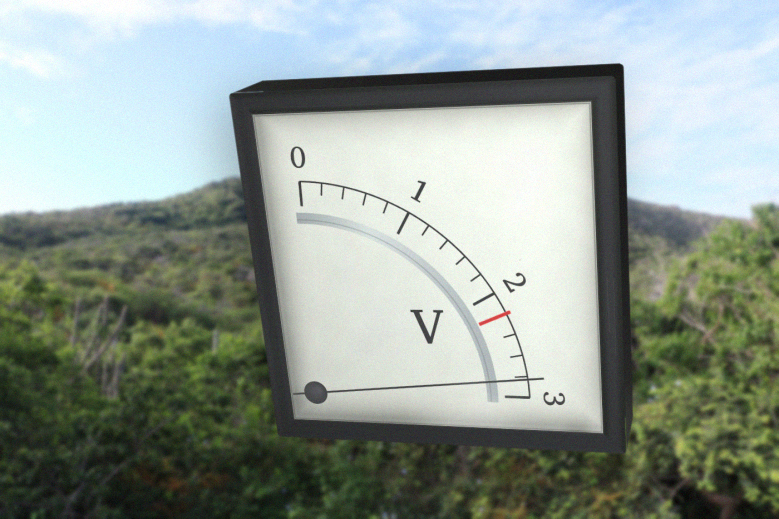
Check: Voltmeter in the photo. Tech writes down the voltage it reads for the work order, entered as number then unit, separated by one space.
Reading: 2.8 V
